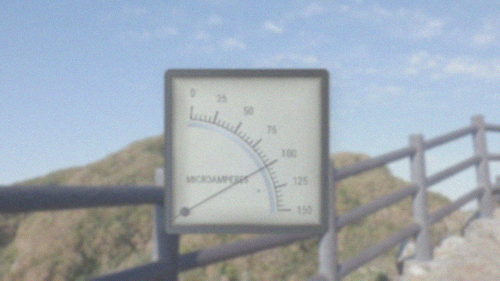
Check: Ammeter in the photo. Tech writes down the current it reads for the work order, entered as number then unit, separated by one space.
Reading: 100 µA
